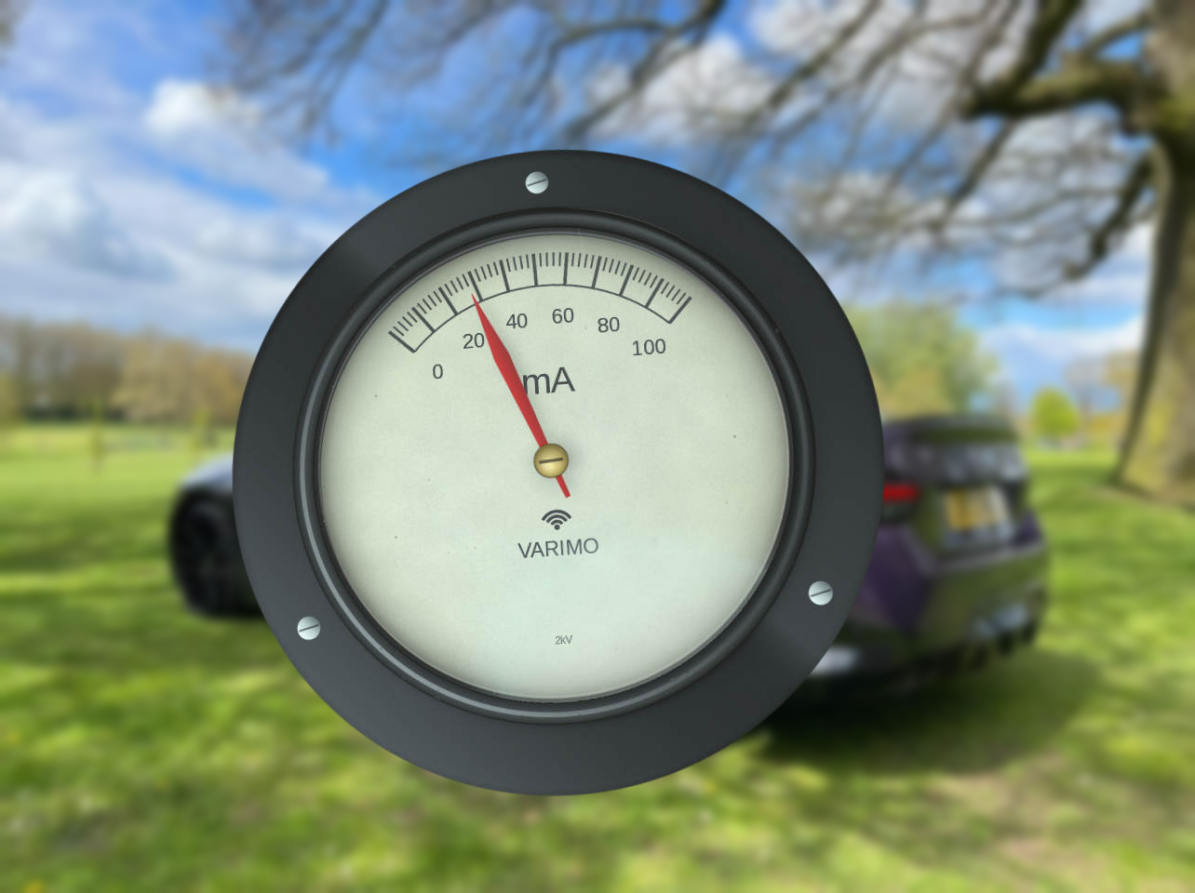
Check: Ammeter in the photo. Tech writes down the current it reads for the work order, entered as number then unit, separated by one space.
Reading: 28 mA
